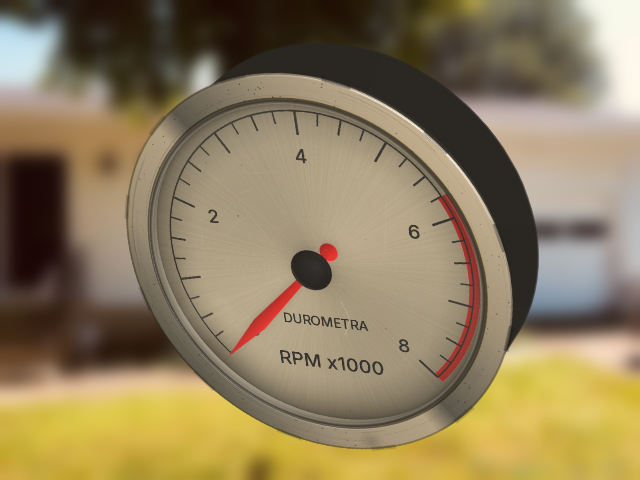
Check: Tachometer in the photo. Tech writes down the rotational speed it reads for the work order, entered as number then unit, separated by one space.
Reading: 0 rpm
